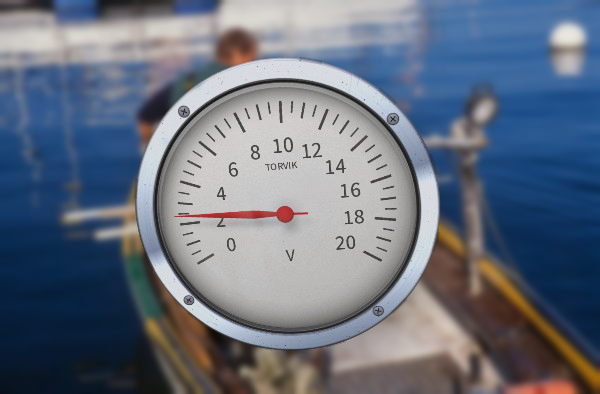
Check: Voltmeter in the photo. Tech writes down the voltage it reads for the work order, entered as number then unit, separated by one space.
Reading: 2.5 V
